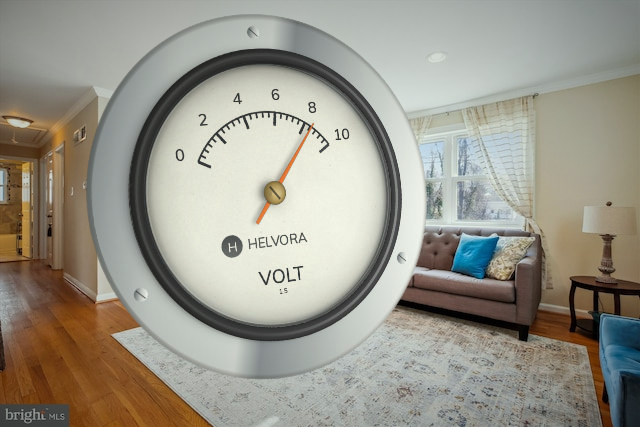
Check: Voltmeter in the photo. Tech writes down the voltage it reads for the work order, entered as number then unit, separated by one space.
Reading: 8.4 V
